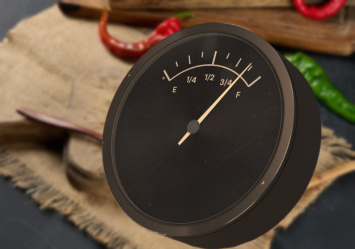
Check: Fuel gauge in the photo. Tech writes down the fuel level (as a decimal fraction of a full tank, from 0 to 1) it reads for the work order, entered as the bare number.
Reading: 0.875
